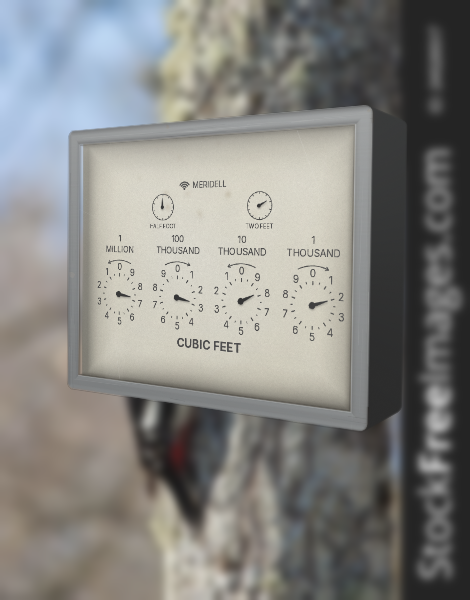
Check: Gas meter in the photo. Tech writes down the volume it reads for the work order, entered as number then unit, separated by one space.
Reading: 728200 ft³
